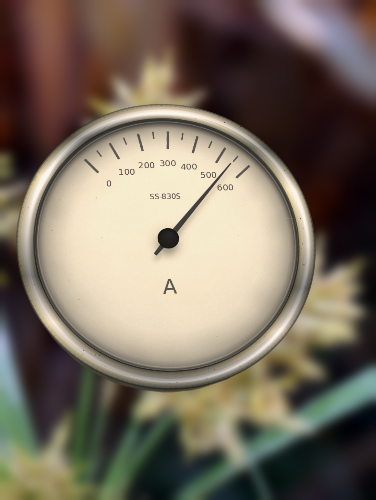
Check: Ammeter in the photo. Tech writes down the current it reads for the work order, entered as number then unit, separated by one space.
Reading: 550 A
